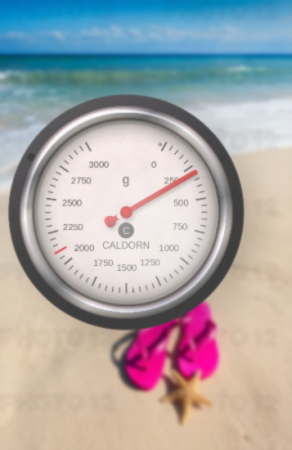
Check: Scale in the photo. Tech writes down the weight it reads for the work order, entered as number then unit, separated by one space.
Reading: 300 g
